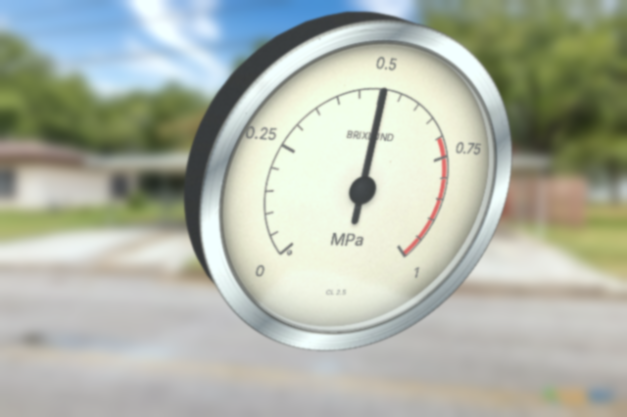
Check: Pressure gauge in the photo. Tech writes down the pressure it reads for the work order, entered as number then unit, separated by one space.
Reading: 0.5 MPa
